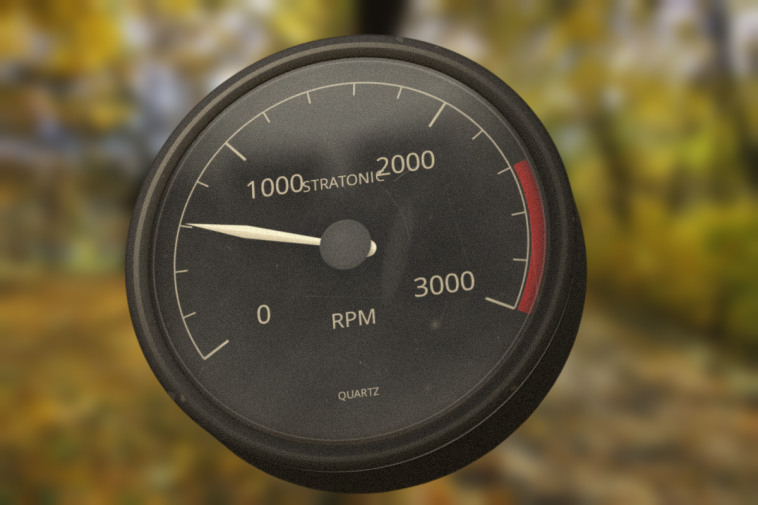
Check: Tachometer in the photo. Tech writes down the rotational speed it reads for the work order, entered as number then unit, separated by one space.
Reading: 600 rpm
